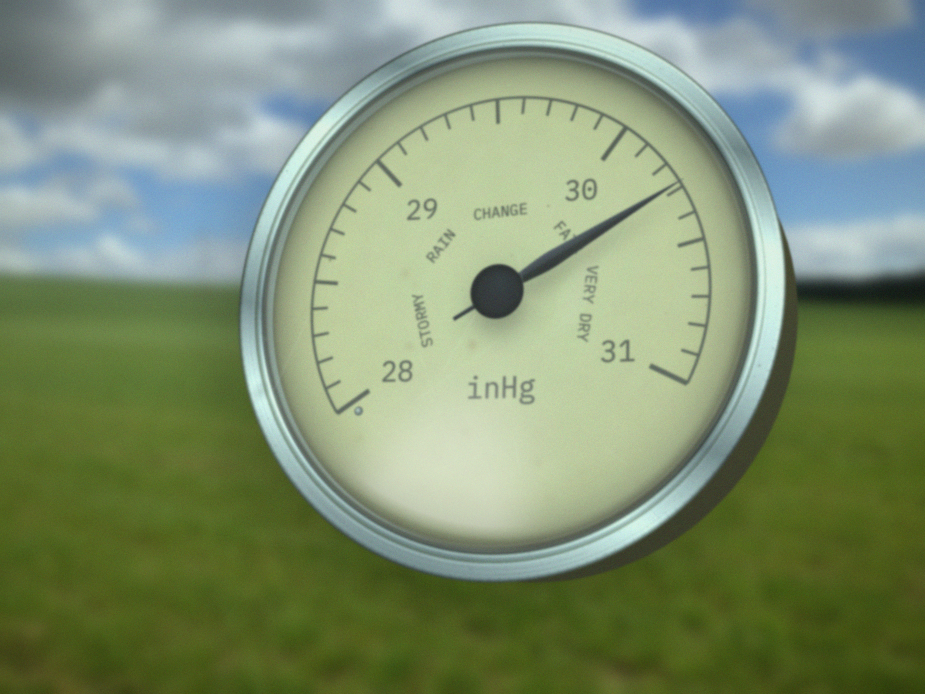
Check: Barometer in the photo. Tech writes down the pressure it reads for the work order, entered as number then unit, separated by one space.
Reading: 30.3 inHg
